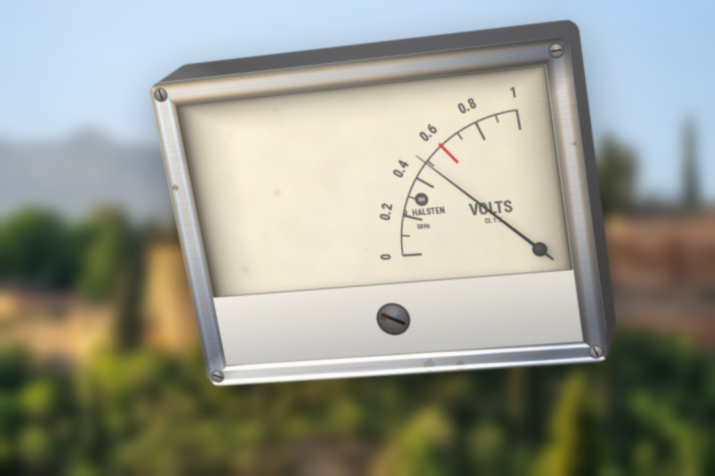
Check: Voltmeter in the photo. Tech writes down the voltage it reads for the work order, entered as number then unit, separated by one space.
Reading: 0.5 V
